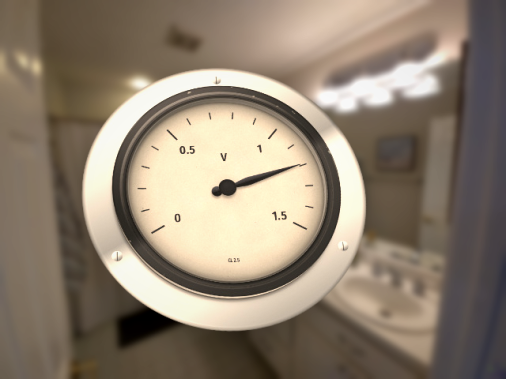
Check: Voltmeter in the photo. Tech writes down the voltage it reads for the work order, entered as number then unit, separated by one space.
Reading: 1.2 V
